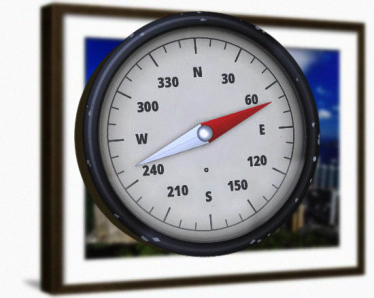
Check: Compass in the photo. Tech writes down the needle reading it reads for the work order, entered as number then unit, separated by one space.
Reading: 70 °
